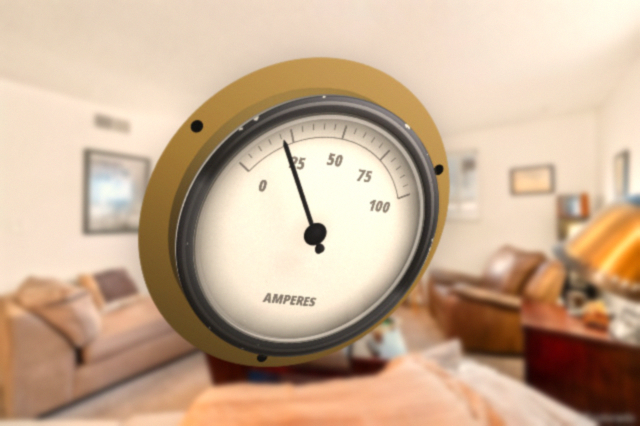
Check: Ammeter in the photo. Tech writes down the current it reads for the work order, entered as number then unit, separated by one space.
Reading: 20 A
